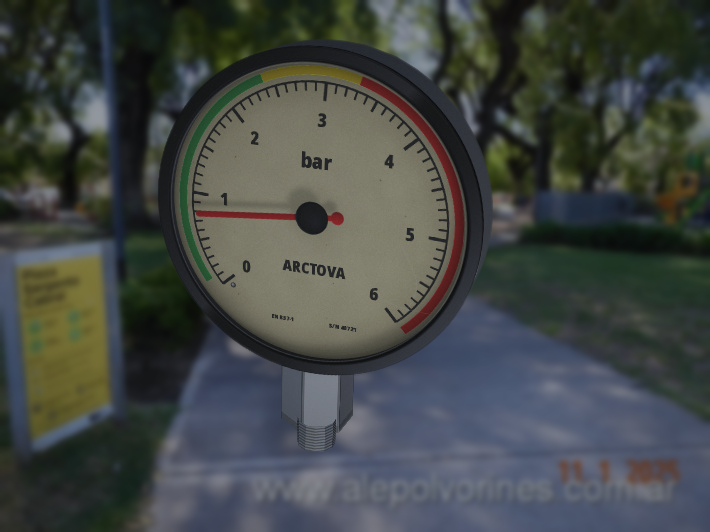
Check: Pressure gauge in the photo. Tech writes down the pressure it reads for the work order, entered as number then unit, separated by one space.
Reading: 0.8 bar
